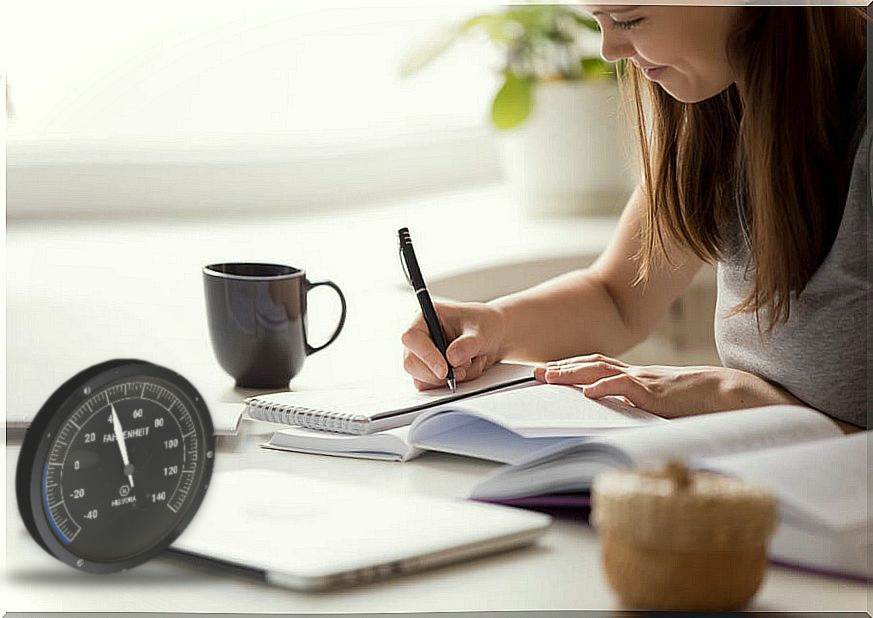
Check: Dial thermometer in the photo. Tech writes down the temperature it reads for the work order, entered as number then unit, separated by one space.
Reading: 40 °F
